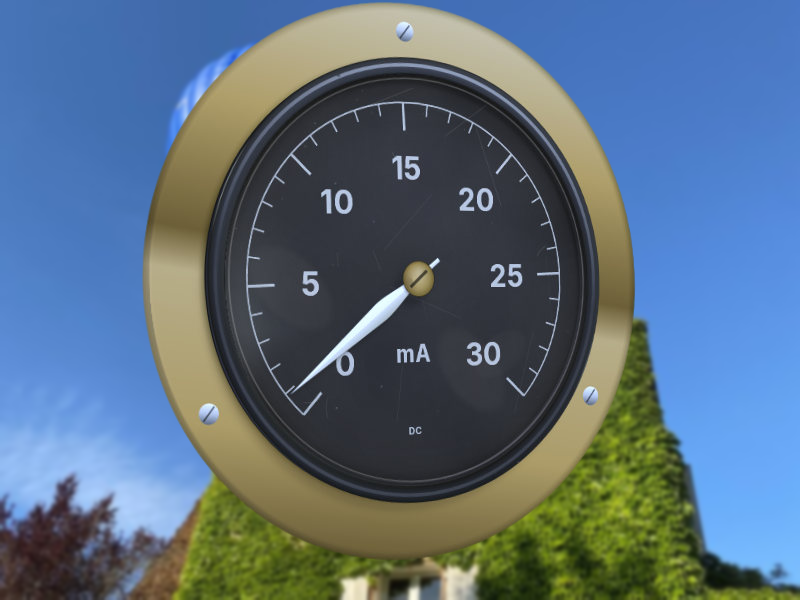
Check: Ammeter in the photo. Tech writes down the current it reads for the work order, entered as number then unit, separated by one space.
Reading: 1 mA
